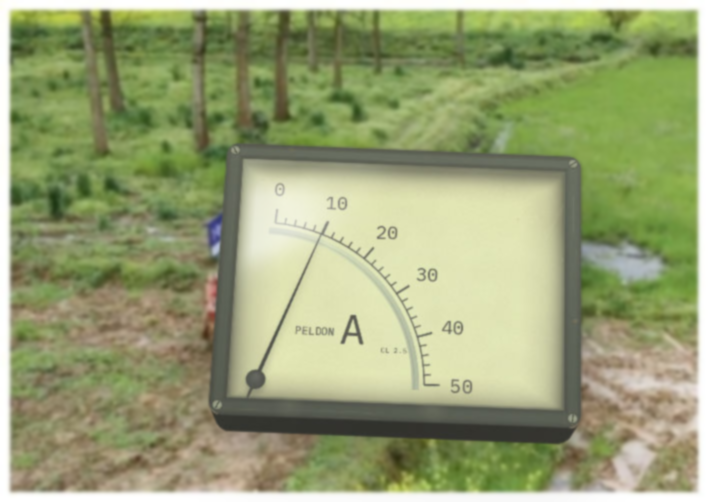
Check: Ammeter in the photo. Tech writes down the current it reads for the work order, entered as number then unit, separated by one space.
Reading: 10 A
